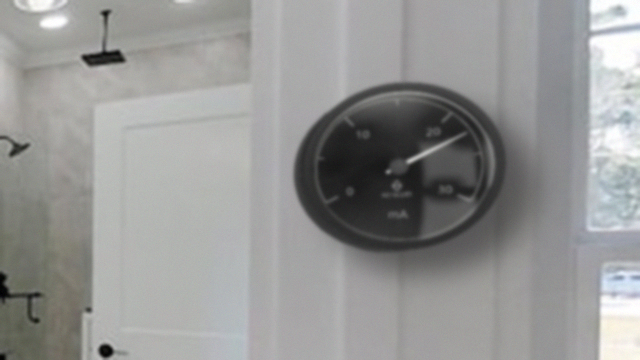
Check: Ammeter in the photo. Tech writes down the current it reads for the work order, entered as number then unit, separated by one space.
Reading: 22.5 mA
